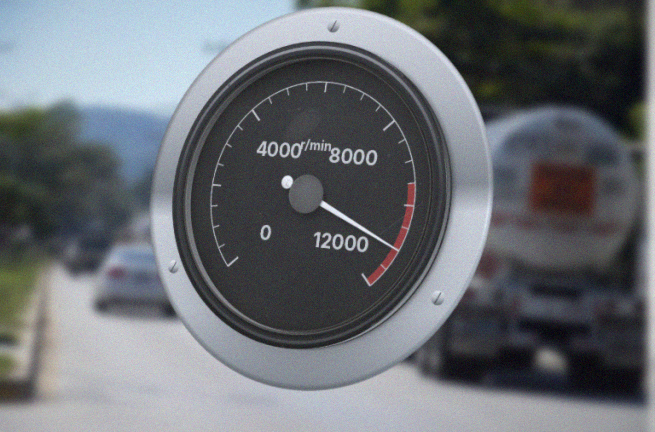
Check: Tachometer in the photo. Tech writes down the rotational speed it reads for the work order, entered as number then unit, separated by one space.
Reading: 11000 rpm
